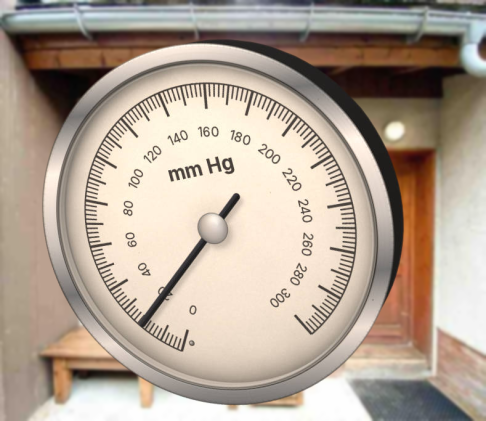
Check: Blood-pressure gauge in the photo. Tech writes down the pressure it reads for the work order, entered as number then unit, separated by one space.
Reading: 20 mmHg
